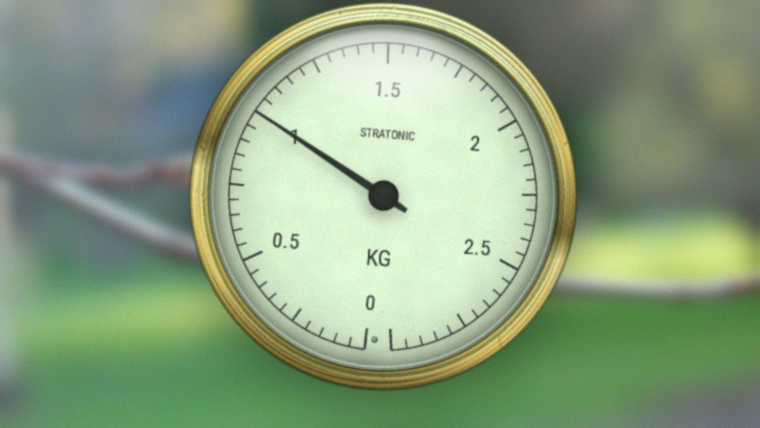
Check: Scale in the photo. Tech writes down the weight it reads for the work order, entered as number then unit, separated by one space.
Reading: 1 kg
